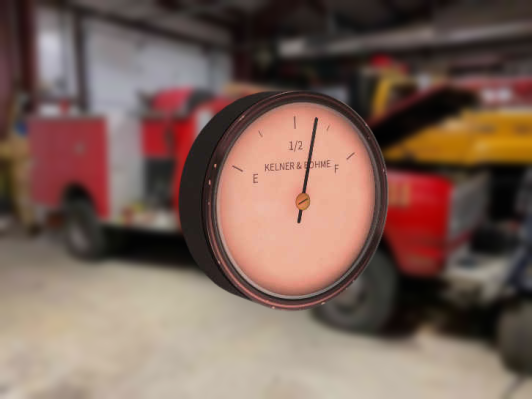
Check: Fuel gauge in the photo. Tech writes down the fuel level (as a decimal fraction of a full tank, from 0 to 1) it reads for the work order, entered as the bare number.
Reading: 0.625
